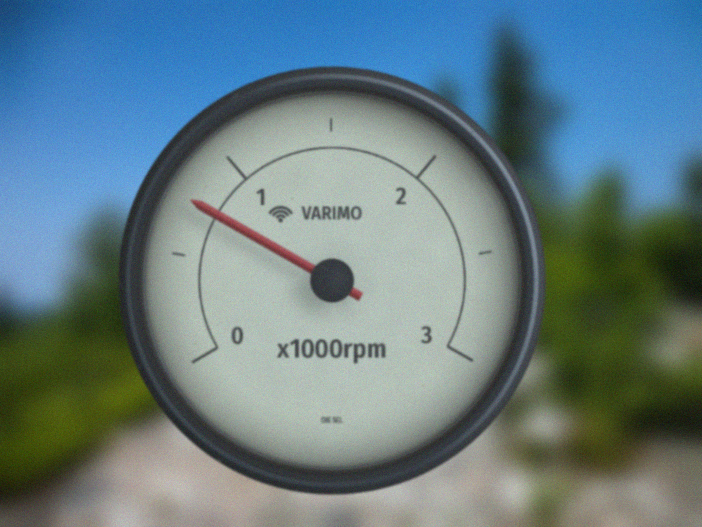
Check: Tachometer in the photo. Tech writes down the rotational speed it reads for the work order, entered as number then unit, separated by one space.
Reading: 750 rpm
